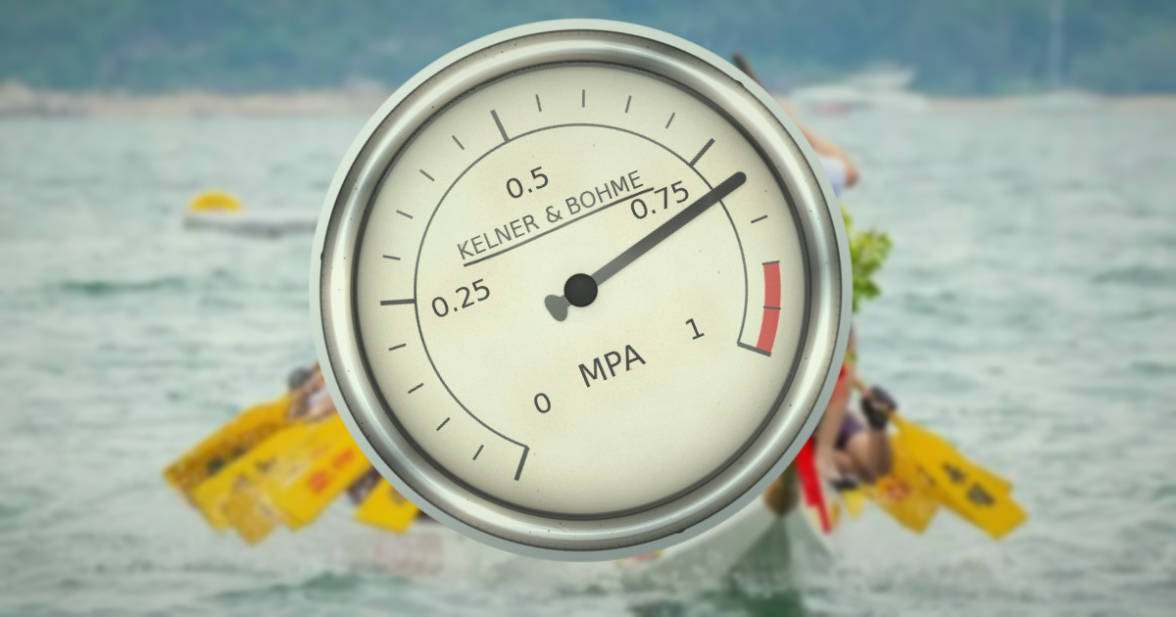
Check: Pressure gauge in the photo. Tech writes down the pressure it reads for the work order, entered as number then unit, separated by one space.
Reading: 0.8 MPa
